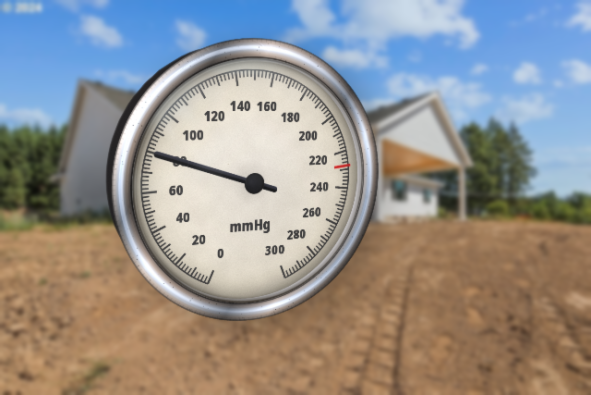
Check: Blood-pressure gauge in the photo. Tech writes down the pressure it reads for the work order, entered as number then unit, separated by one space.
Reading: 80 mmHg
